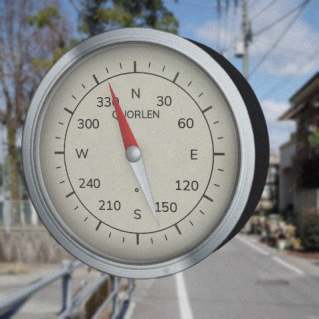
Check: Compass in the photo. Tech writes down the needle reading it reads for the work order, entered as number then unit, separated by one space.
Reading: 340 °
